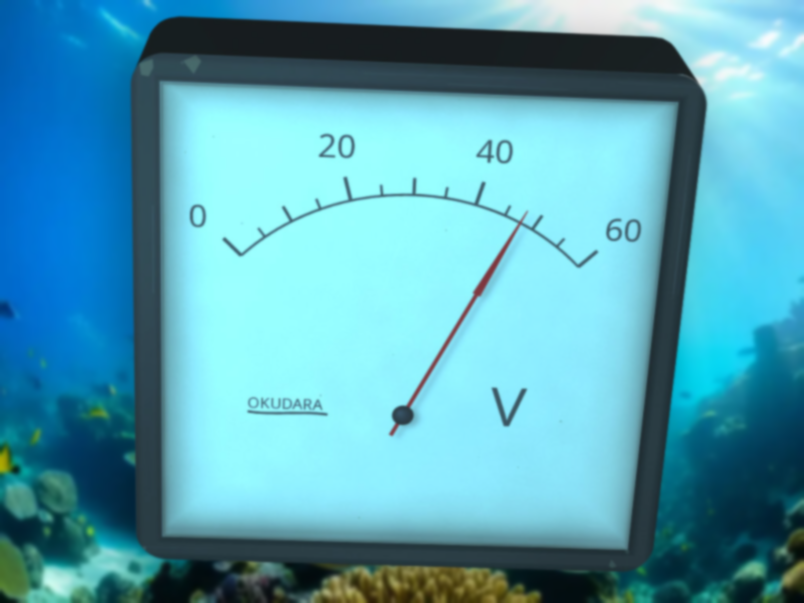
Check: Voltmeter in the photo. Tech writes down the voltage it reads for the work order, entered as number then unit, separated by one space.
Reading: 47.5 V
